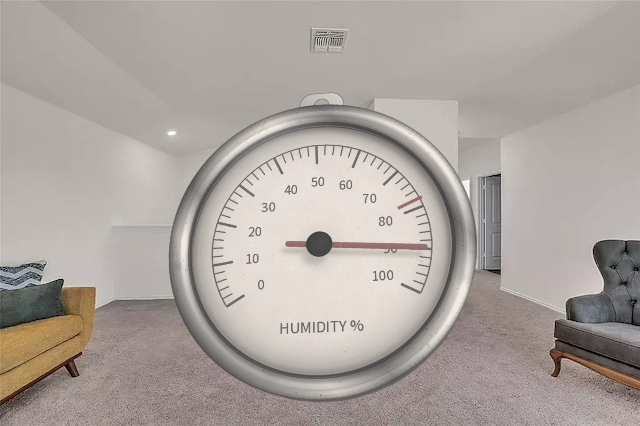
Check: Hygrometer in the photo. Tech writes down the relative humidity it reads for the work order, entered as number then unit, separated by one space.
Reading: 90 %
